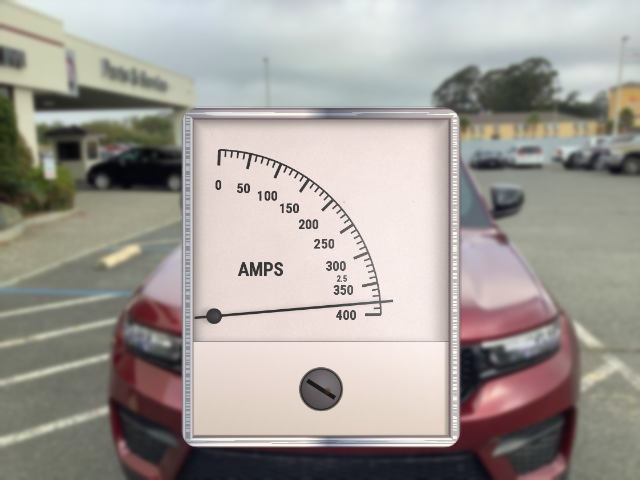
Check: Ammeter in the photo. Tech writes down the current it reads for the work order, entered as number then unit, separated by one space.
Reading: 380 A
